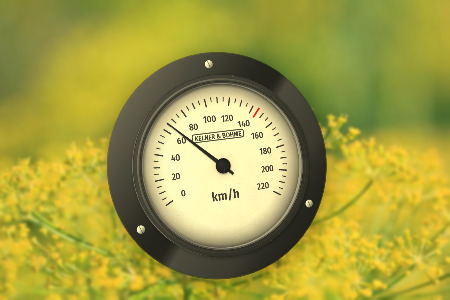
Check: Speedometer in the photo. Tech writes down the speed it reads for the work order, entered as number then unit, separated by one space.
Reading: 65 km/h
